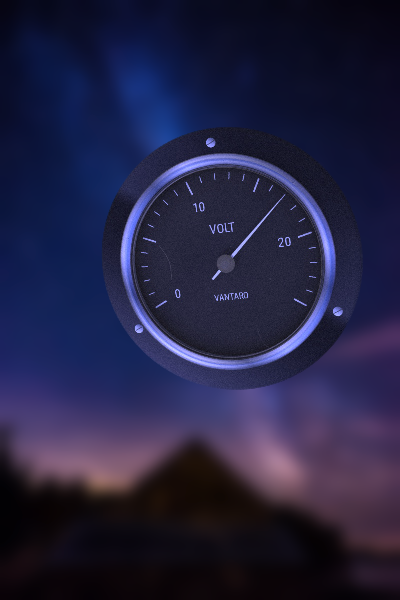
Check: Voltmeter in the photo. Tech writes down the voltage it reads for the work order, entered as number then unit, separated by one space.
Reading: 17 V
